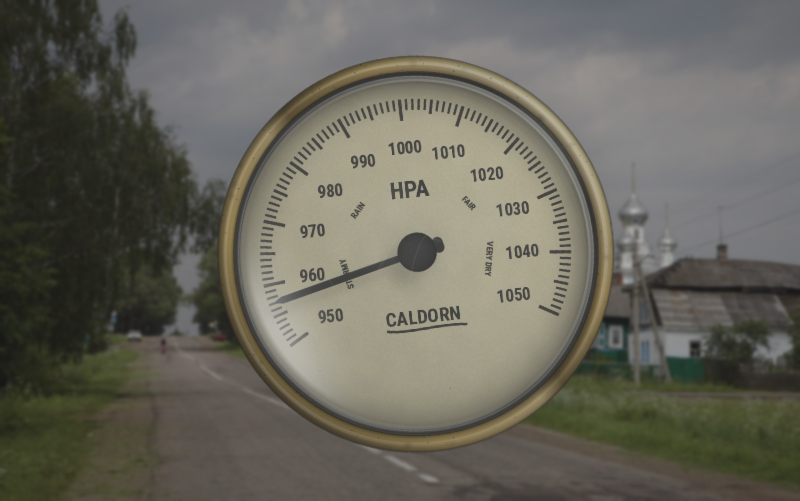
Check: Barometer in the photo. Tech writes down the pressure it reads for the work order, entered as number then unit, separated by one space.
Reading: 957 hPa
